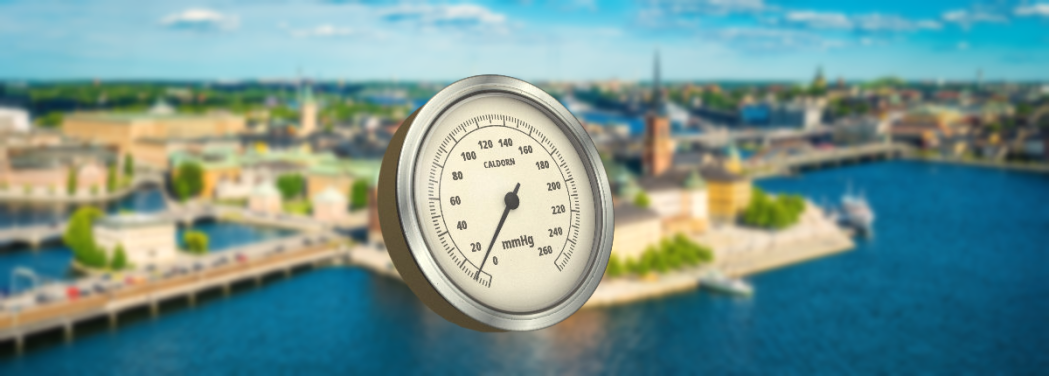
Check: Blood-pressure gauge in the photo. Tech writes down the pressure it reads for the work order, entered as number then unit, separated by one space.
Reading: 10 mmHg
